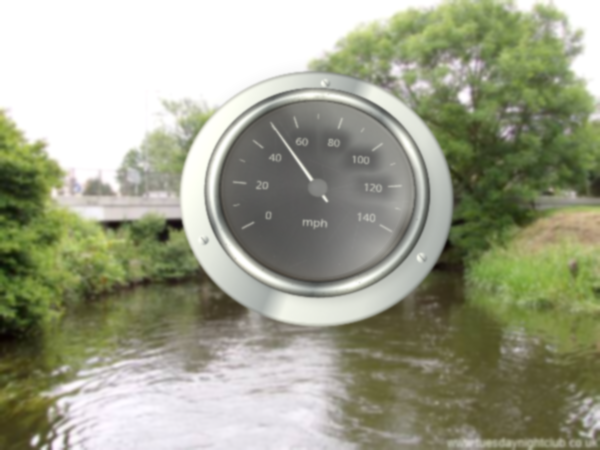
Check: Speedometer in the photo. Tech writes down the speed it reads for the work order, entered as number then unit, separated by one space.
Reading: 50 mph
